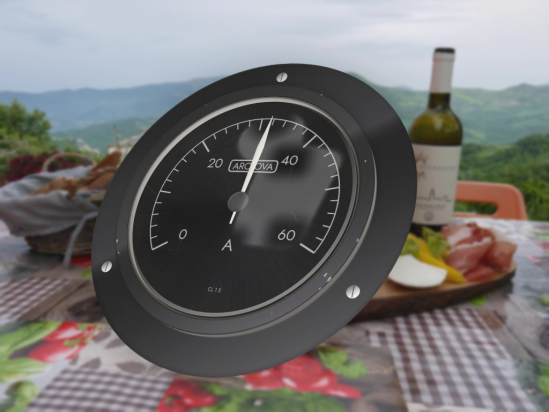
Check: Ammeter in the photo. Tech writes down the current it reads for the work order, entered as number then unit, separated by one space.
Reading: 32 A
